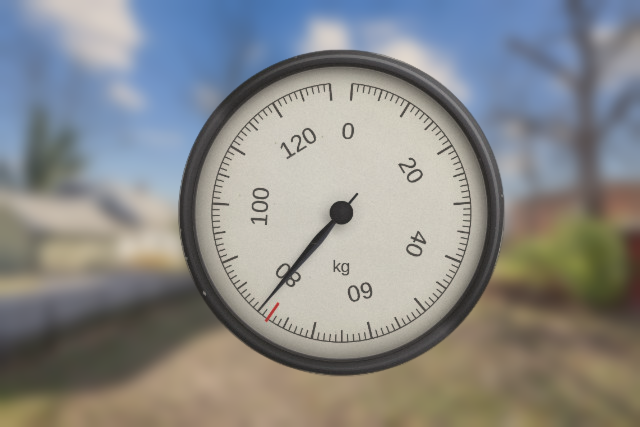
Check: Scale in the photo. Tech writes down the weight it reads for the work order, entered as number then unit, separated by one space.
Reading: 80 kg
